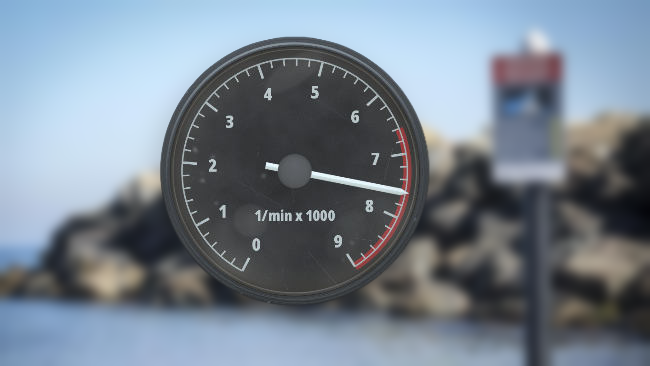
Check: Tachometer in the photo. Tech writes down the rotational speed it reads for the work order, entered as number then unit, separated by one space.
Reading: 7600 rpm
